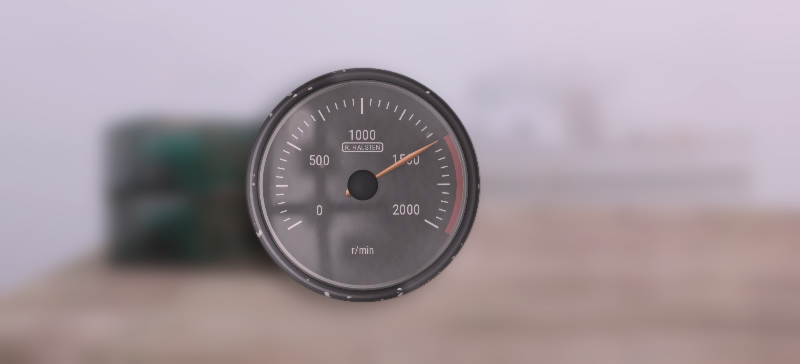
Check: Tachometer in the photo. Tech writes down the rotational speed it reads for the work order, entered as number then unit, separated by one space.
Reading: 1500 rpm
